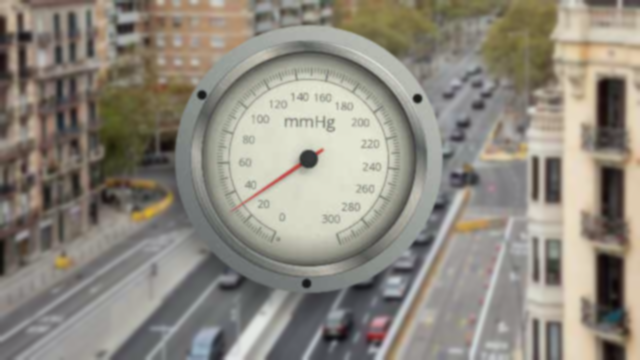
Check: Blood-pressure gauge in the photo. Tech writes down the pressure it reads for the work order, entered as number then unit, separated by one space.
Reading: 30 mmHg
